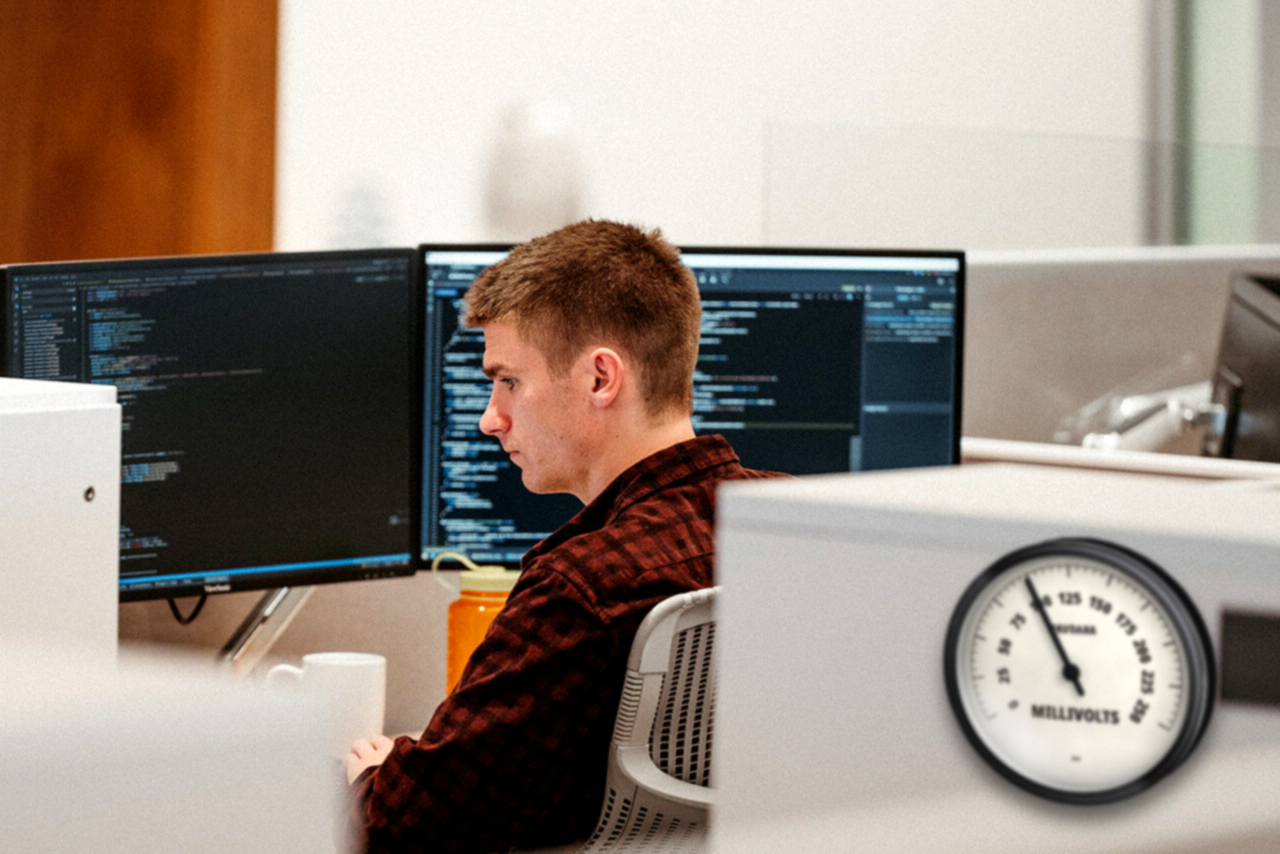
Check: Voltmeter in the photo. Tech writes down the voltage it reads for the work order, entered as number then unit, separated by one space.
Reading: 100 mV
